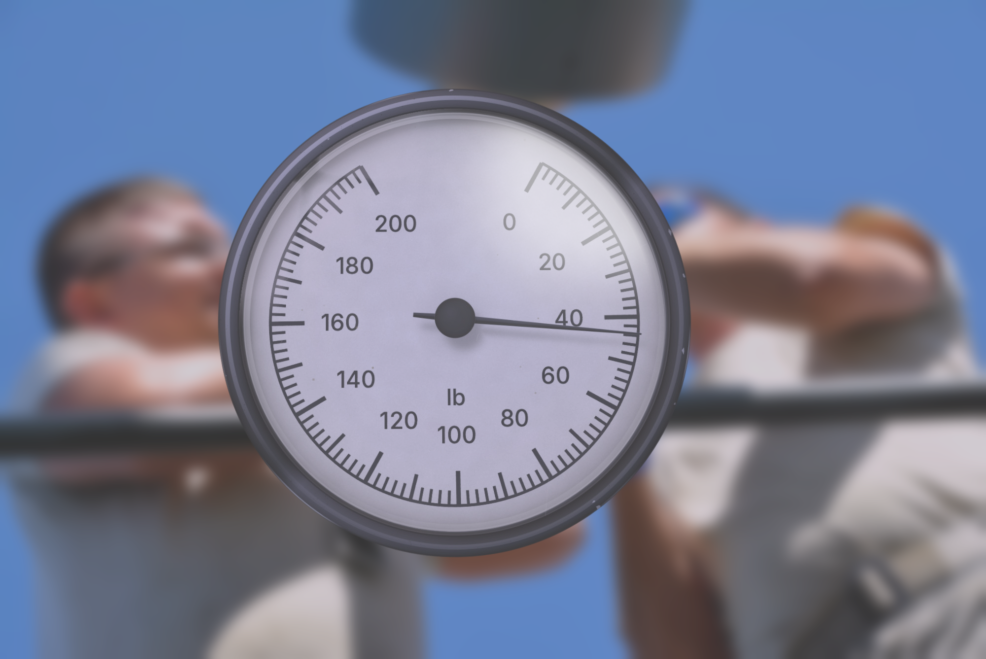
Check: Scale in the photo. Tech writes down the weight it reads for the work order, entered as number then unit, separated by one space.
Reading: 44 lb
